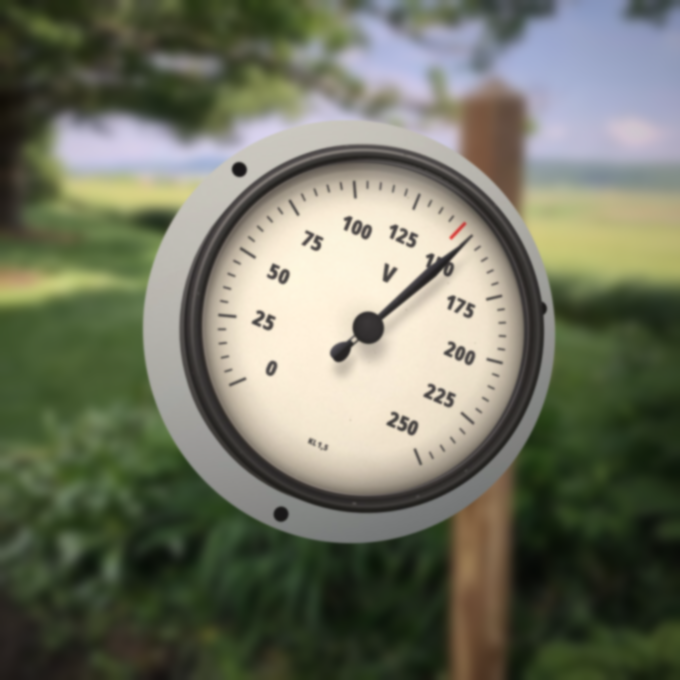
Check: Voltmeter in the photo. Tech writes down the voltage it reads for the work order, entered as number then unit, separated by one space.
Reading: 150 V
